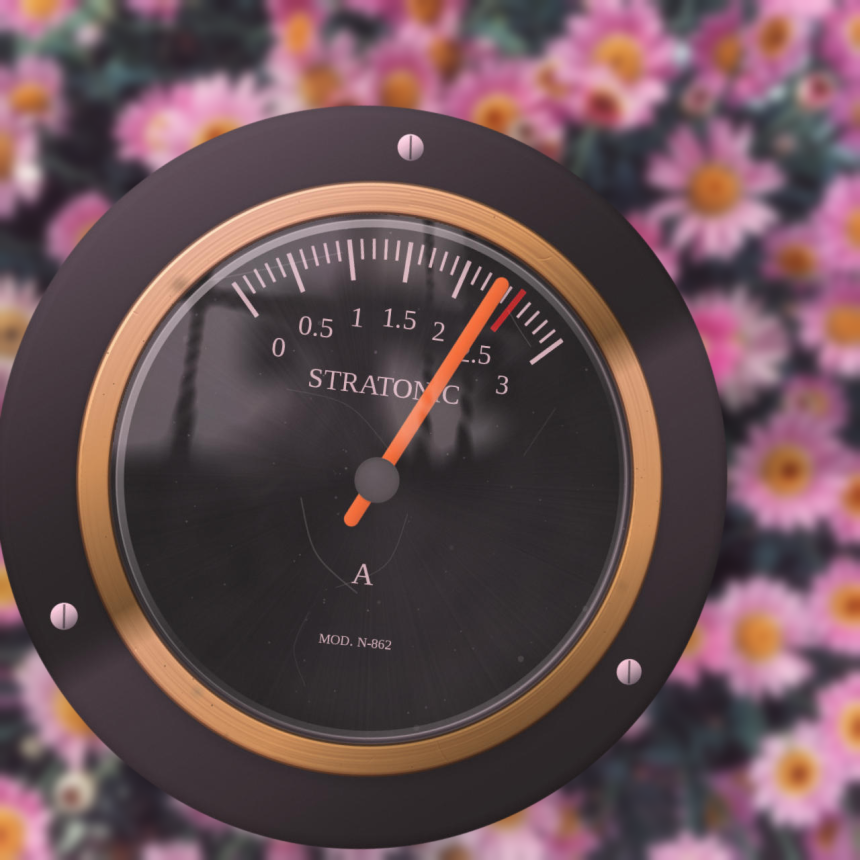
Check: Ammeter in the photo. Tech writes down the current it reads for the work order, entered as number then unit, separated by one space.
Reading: 2.3 A
